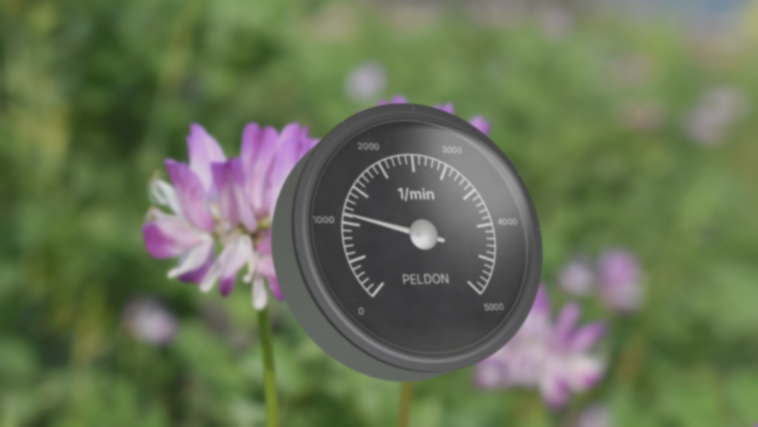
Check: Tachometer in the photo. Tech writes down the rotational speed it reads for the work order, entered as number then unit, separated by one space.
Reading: 1100 rpm
